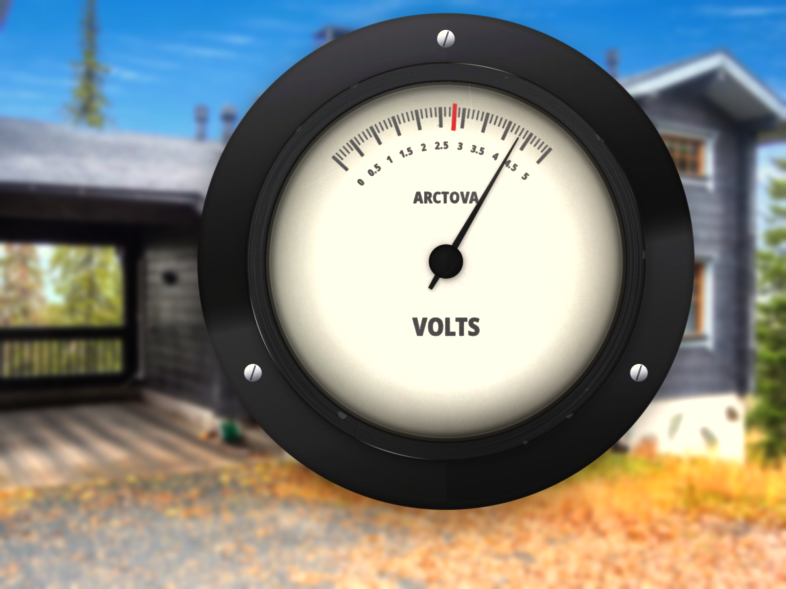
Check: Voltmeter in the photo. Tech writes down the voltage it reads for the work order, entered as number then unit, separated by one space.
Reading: 4.3 V
